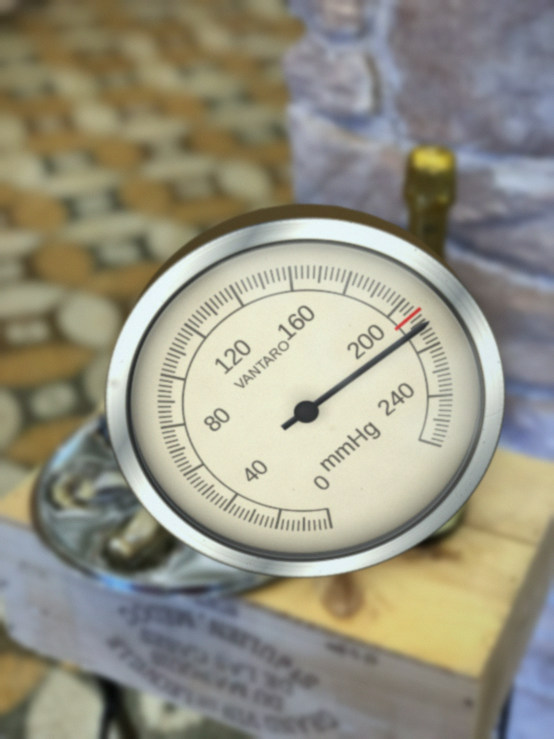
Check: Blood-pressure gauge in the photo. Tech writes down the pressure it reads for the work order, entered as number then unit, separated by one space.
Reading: 210 mmHg
